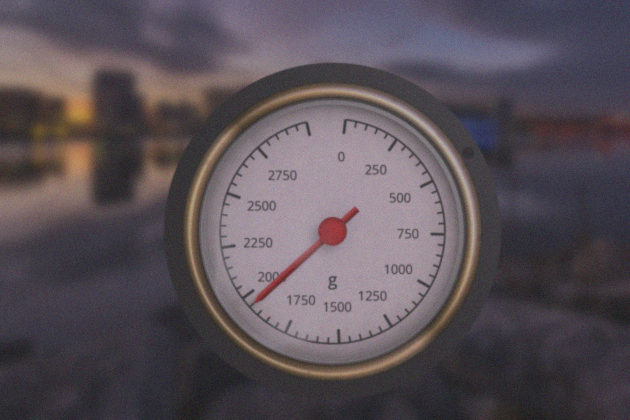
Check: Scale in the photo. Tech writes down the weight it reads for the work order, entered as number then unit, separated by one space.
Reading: 1950 g
